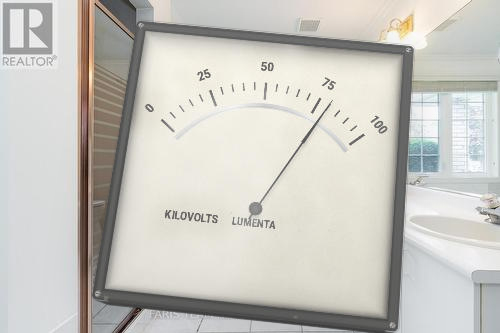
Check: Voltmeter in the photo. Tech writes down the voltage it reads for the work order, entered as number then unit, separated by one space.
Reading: 80 kV
